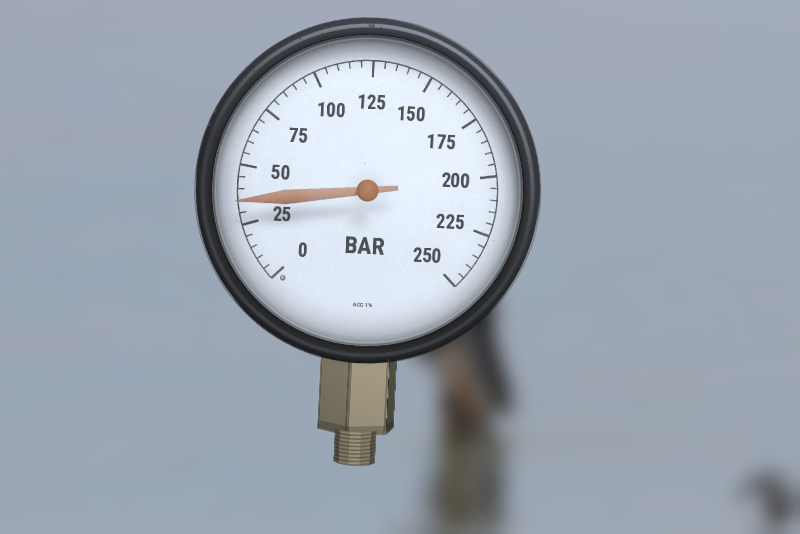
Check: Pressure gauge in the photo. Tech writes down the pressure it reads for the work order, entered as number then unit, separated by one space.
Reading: 35 bar
